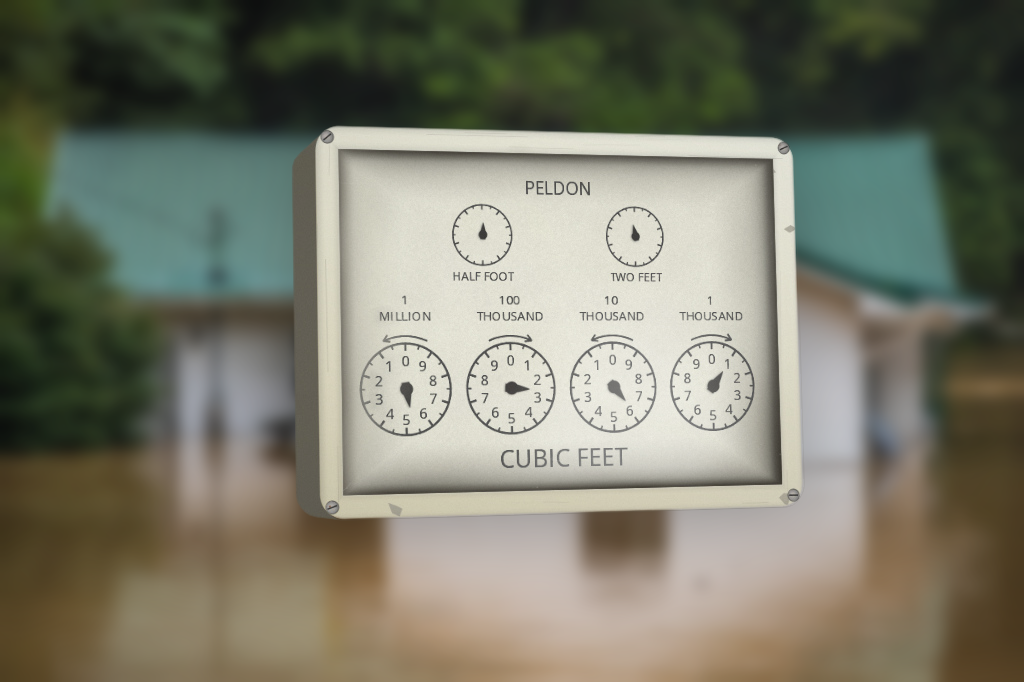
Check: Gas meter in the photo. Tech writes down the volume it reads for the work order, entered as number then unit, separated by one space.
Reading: 526100 ft³
